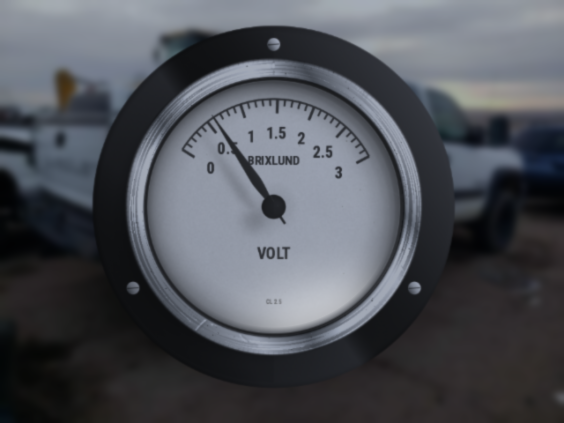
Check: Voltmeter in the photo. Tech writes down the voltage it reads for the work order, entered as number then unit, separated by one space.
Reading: 0.6 V
